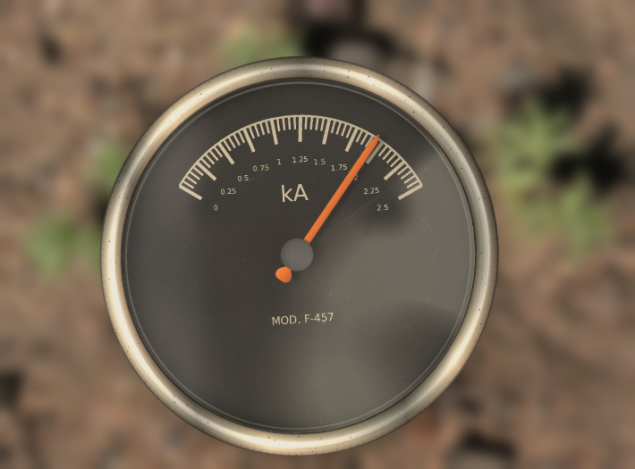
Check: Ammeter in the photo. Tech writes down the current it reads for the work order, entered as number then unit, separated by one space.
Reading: 1.95 kA
